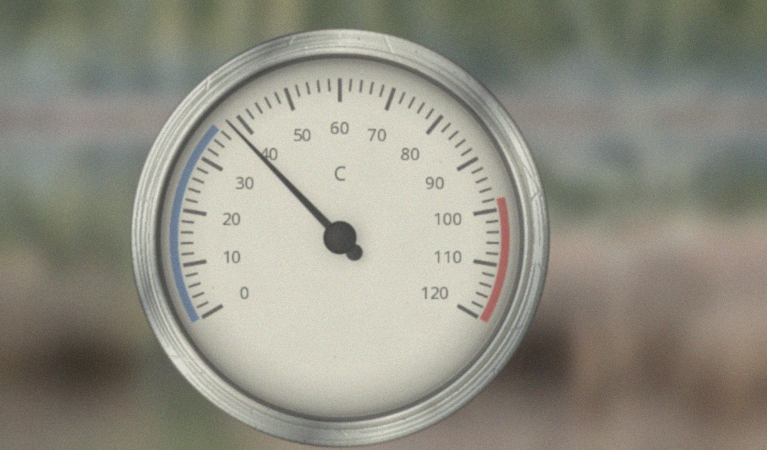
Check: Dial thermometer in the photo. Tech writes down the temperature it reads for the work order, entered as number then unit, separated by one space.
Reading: 38 °C
